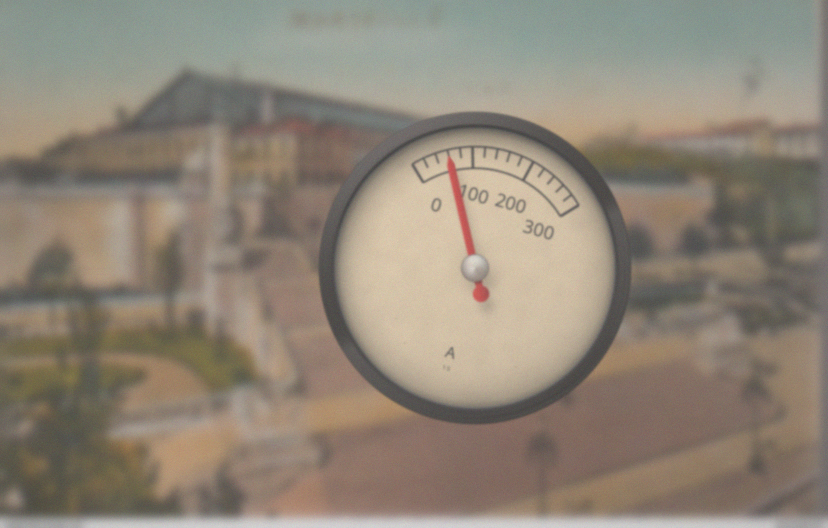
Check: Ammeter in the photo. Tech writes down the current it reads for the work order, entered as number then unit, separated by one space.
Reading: 60 A
